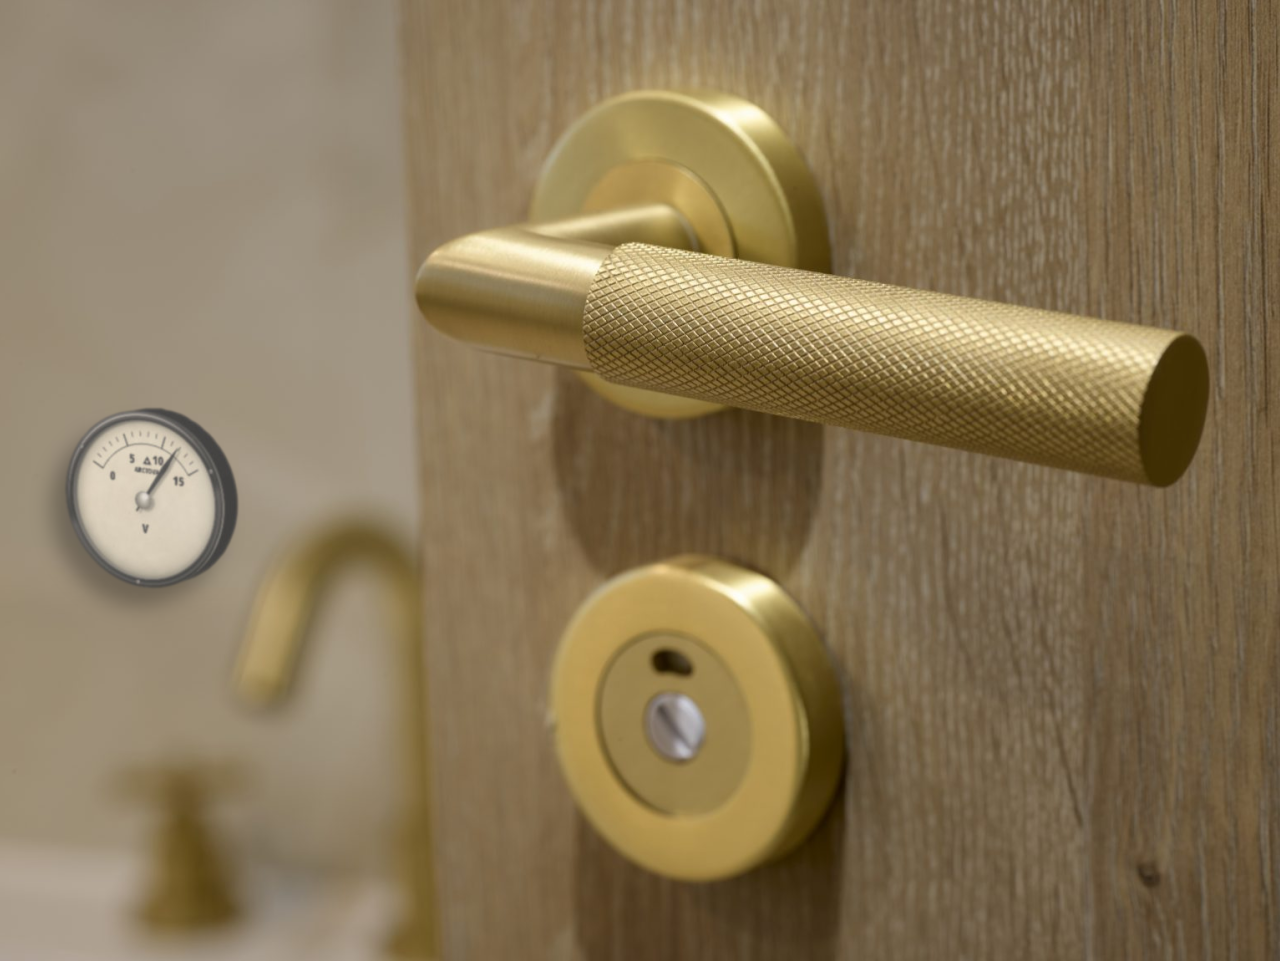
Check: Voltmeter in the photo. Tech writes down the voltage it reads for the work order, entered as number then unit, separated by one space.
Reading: 12 V
